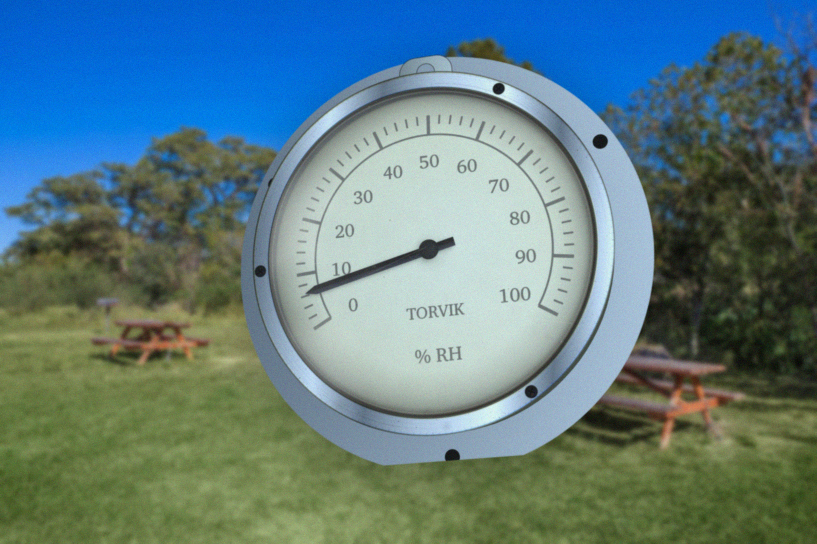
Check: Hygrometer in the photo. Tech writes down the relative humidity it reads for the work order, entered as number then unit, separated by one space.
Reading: 6 %
